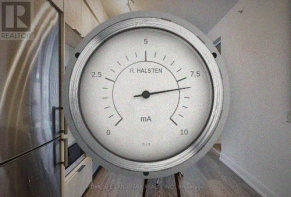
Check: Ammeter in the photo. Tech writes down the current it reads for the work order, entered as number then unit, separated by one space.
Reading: 8 mA
